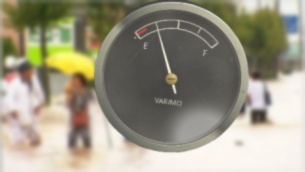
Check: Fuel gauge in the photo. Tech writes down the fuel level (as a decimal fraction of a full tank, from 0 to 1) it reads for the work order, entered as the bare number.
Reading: 0.25
